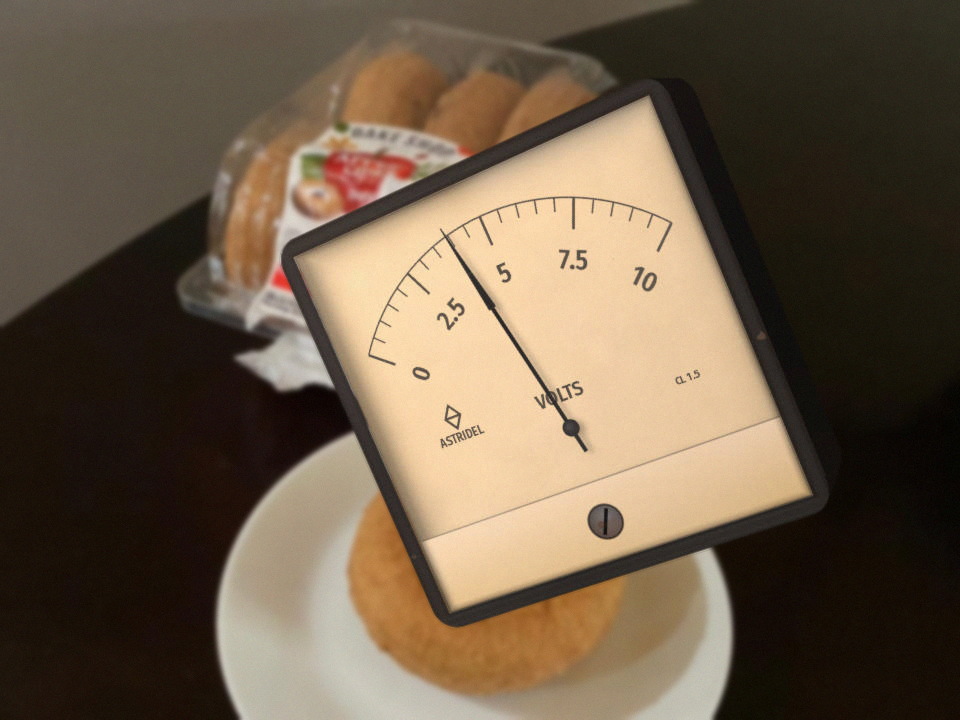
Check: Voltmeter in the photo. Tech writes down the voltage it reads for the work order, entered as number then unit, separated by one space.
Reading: 4 V
